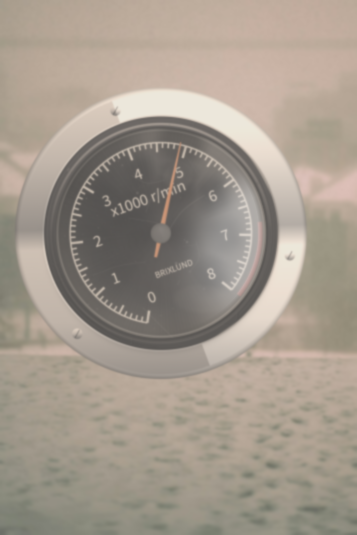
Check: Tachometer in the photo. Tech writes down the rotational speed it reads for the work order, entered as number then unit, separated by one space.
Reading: 4900 rpm
